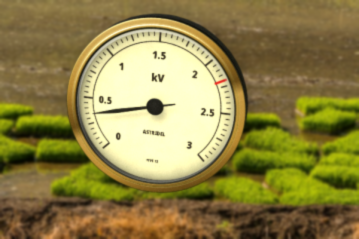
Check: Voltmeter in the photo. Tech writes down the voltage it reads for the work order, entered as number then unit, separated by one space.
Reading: 0.35 kV
